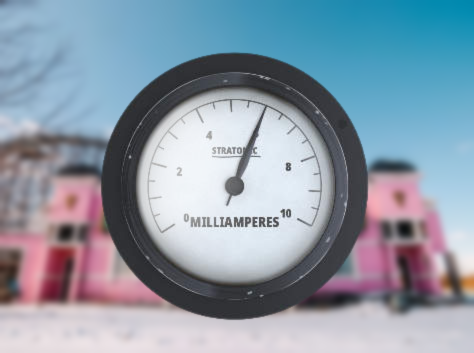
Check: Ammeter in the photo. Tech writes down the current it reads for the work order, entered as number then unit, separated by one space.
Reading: 6 mA
